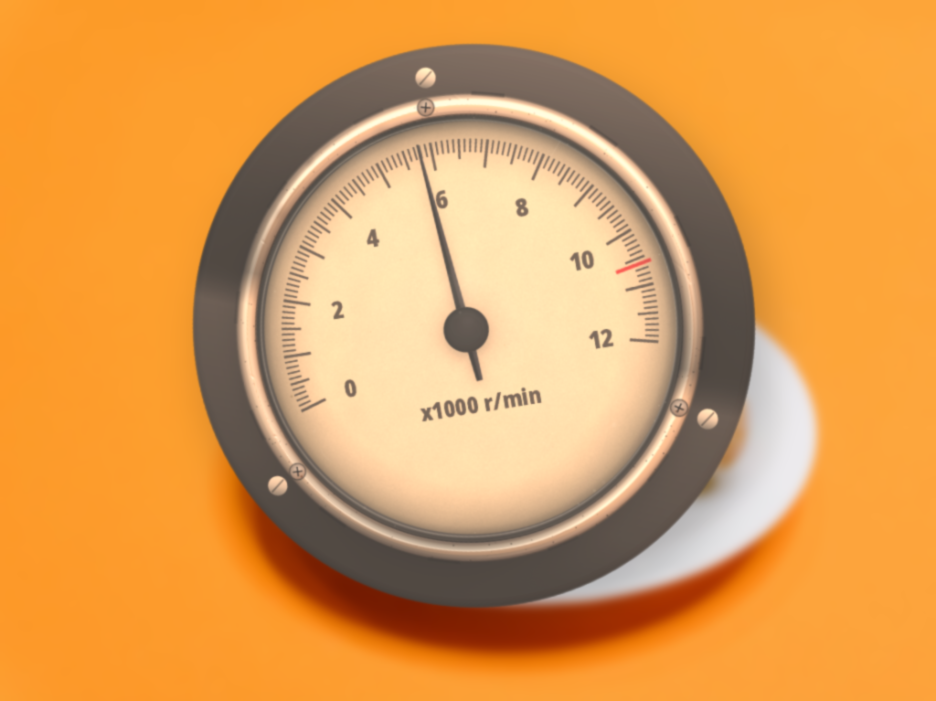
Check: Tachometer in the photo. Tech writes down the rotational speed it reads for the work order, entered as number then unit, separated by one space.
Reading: 5800 rpm
